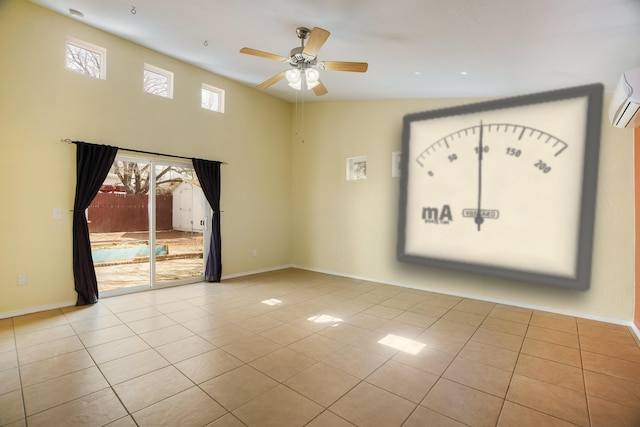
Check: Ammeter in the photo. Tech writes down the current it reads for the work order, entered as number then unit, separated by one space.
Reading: 100 mA
